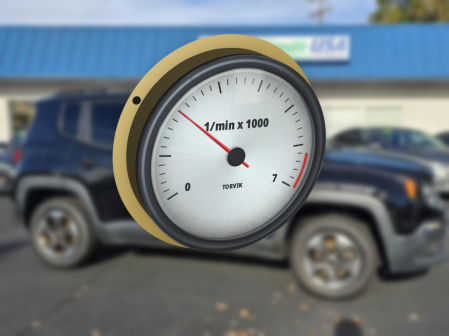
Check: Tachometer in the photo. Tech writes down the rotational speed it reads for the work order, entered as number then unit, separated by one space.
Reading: 2000 rpm
